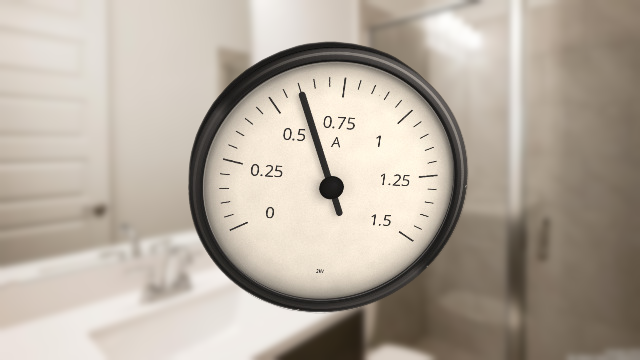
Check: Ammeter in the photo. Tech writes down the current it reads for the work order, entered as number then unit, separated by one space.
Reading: 0.6 A
